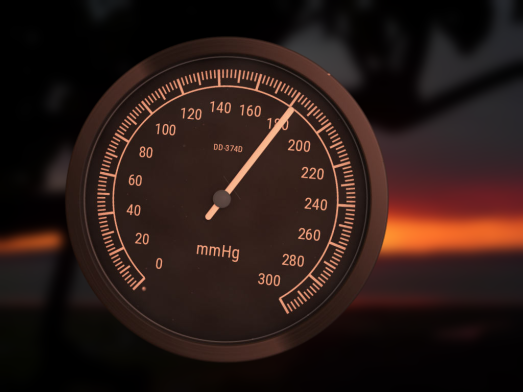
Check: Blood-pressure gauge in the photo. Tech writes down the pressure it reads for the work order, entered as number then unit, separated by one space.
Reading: 182 mmHg
